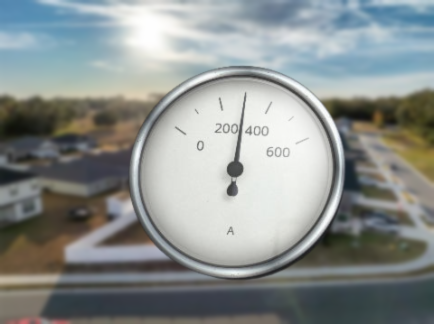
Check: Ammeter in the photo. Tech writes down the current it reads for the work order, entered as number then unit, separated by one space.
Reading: 300 A
